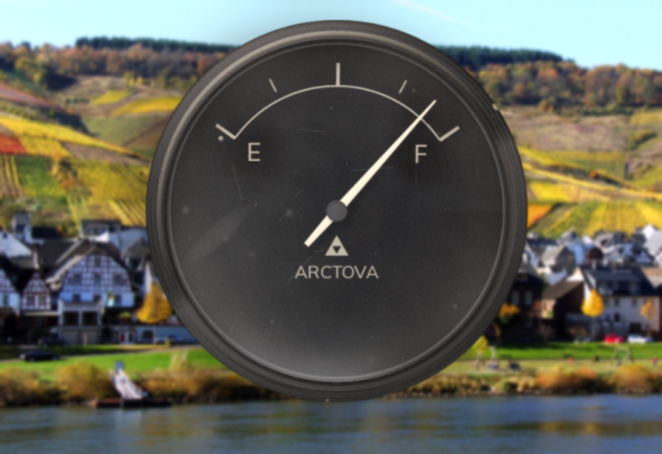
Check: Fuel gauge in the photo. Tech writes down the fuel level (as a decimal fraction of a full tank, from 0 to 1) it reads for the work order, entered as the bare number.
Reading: 0.875
